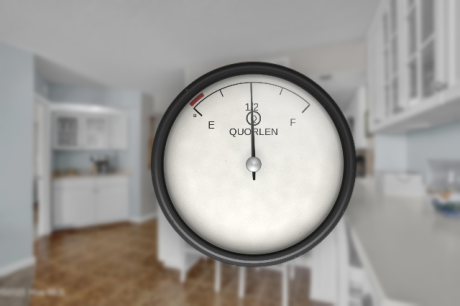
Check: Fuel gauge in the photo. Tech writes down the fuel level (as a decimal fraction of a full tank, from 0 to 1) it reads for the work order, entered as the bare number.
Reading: 0.5
